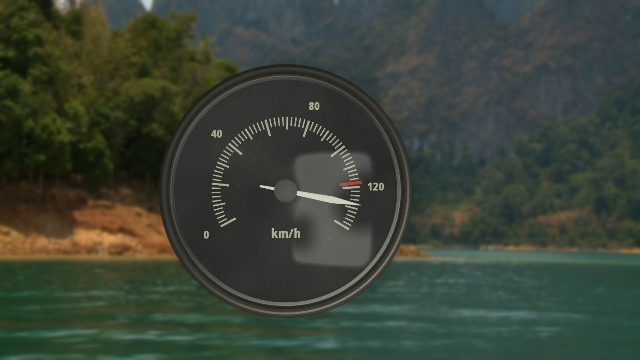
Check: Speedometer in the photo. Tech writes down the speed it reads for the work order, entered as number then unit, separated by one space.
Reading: 128 km/h
